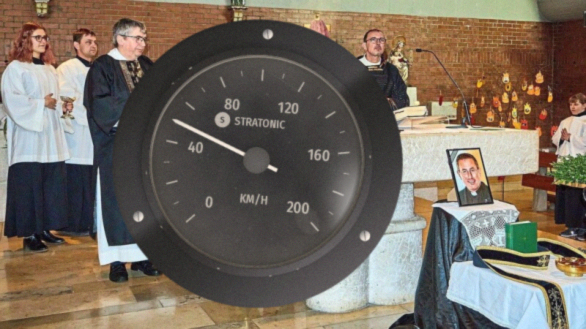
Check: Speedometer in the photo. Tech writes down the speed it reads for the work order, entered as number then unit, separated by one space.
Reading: 50 km/h
